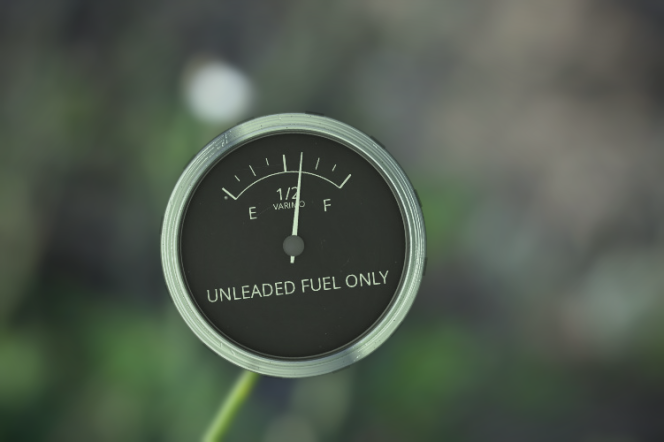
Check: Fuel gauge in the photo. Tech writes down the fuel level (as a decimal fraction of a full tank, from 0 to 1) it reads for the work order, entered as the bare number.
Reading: 0.625
